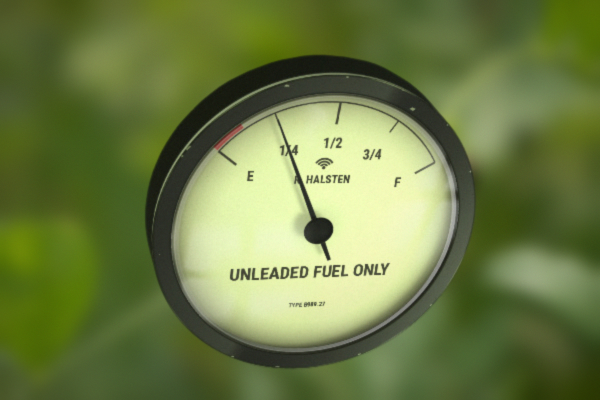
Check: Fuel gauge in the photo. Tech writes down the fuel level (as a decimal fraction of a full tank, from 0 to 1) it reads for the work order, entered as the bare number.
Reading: 0.25
